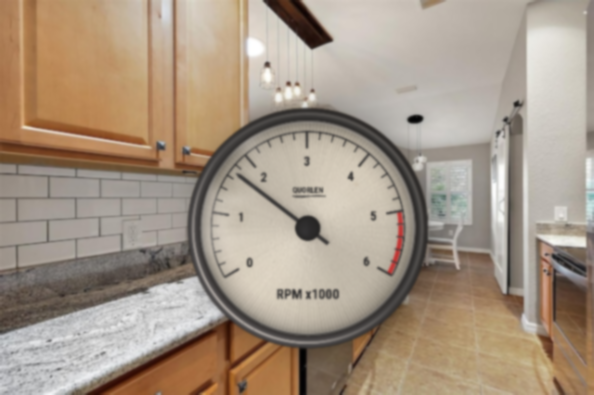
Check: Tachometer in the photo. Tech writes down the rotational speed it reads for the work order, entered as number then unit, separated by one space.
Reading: 1700 rpm
